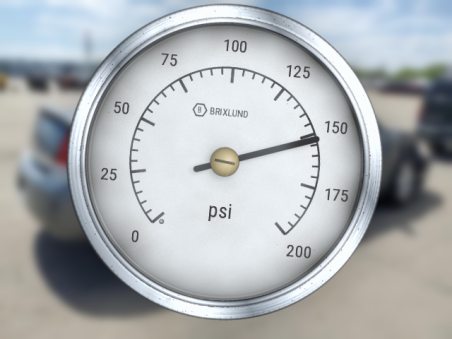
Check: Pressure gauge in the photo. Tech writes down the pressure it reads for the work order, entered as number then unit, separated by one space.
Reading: 152.5 psi
